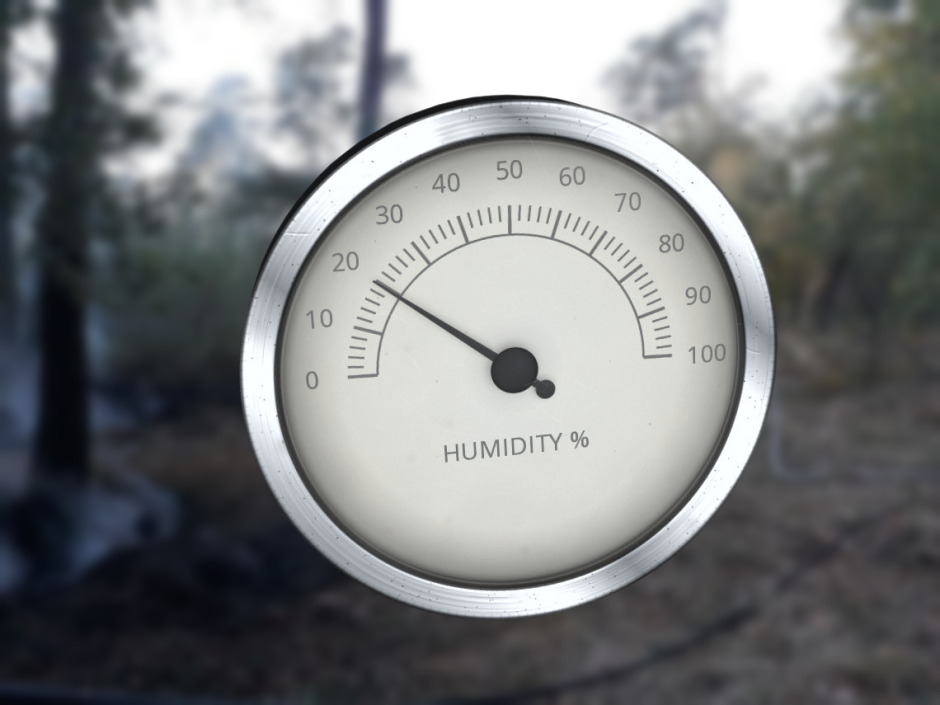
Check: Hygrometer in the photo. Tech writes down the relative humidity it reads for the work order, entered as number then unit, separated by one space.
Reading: 20 %
